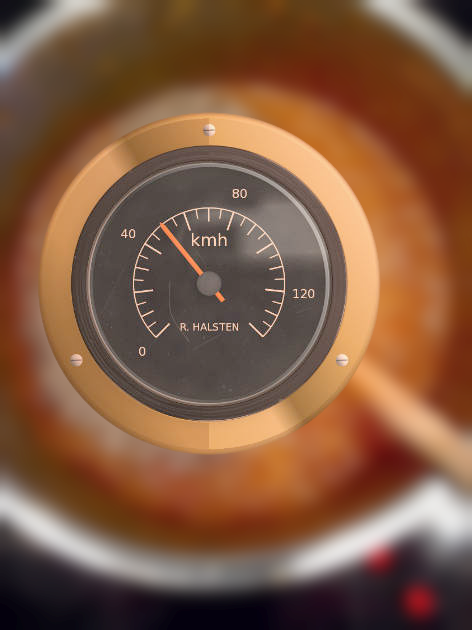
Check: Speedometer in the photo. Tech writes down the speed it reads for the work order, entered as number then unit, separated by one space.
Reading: 50 km/h
